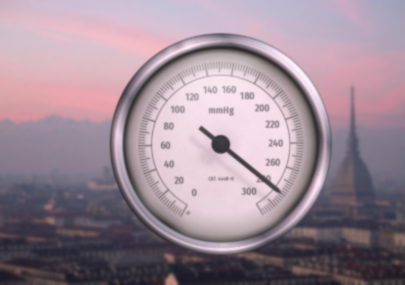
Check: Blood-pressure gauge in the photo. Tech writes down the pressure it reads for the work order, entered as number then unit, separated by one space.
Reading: 280 mmHg
